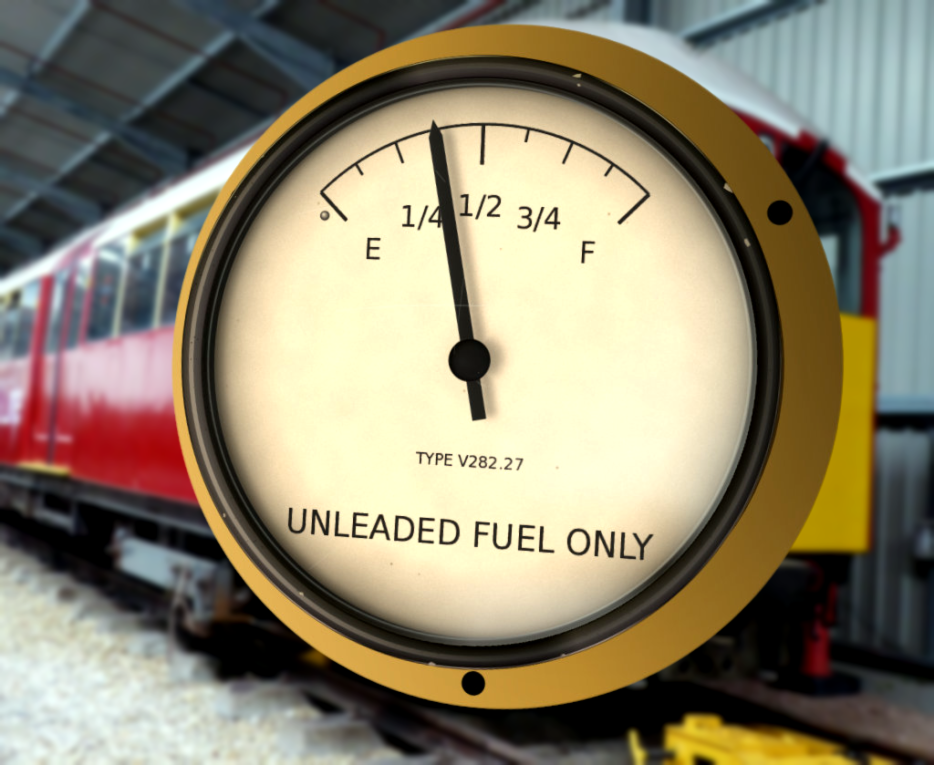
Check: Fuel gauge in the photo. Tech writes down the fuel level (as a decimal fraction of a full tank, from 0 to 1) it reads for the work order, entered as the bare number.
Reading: 0.375
